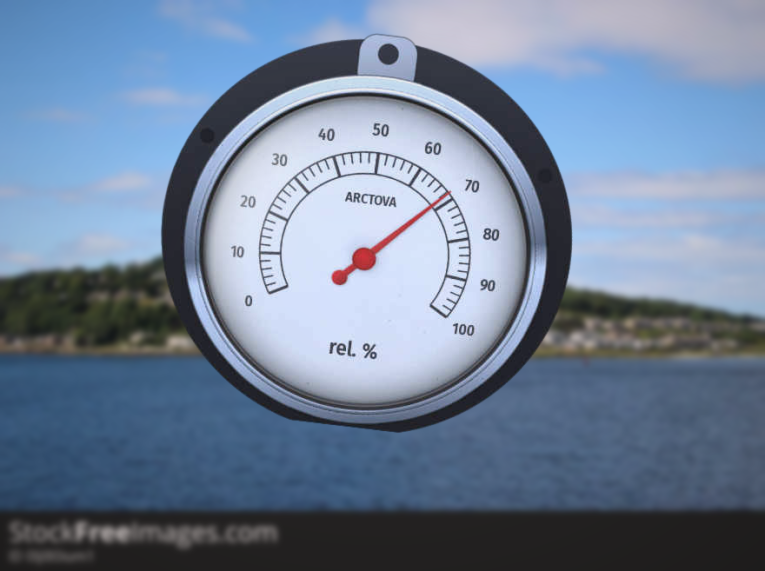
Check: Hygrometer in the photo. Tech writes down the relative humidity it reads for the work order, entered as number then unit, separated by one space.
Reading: 68 %
